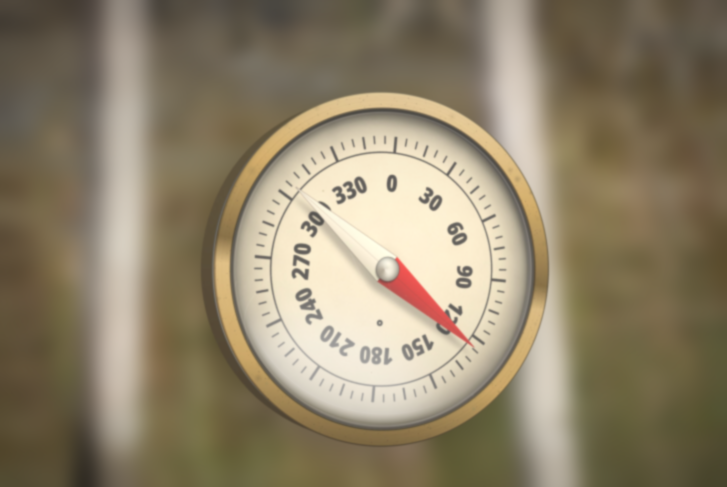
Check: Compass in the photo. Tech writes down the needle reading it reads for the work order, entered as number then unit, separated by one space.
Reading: 125 °
